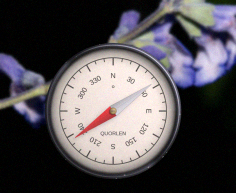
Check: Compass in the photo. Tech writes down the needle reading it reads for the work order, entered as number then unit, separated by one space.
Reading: 235 °
